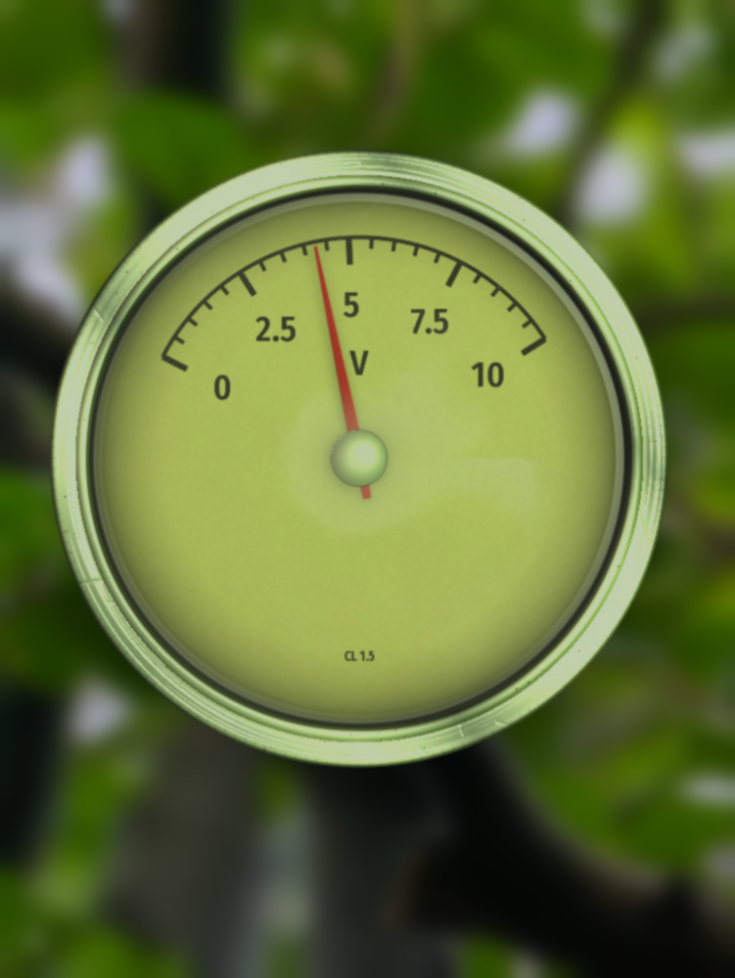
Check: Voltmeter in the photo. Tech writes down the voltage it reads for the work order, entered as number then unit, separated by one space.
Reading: 4.25 V
